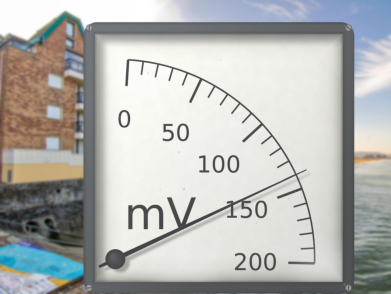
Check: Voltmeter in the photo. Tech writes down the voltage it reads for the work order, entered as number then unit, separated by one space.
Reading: 140 mV
